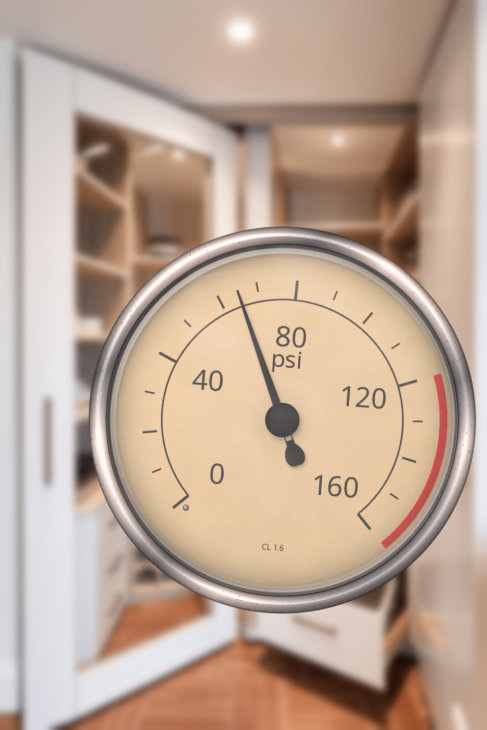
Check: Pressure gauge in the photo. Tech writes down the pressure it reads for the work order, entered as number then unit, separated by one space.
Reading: 65 psi
